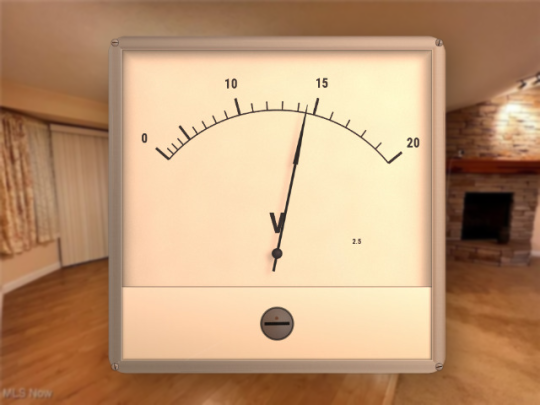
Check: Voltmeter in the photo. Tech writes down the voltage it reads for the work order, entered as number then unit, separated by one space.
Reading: 14.5 V
